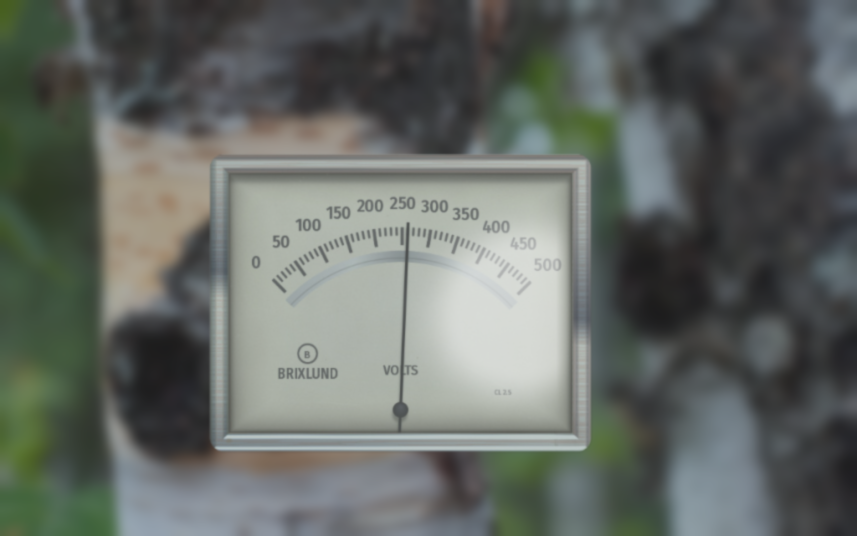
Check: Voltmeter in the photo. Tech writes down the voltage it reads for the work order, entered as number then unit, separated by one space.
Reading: 260 V
